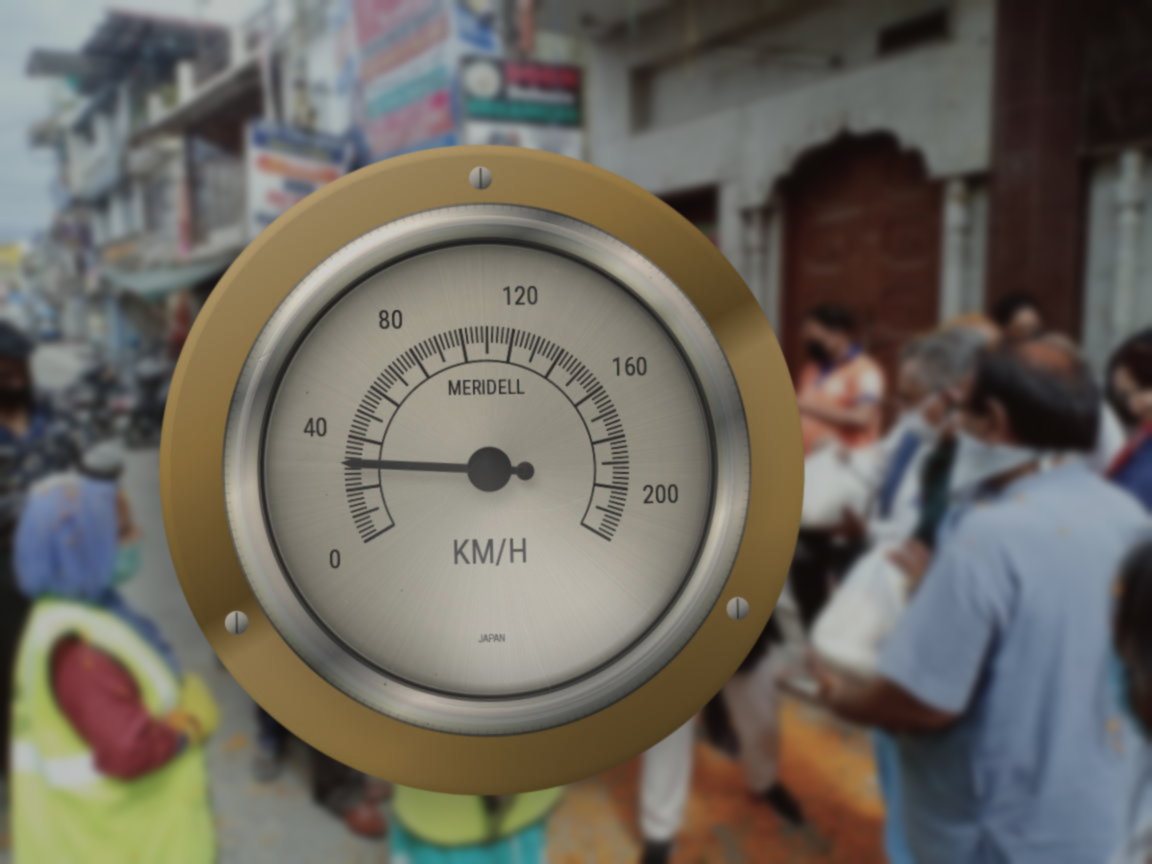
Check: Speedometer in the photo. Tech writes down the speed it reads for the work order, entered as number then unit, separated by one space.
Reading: 30 km/h
